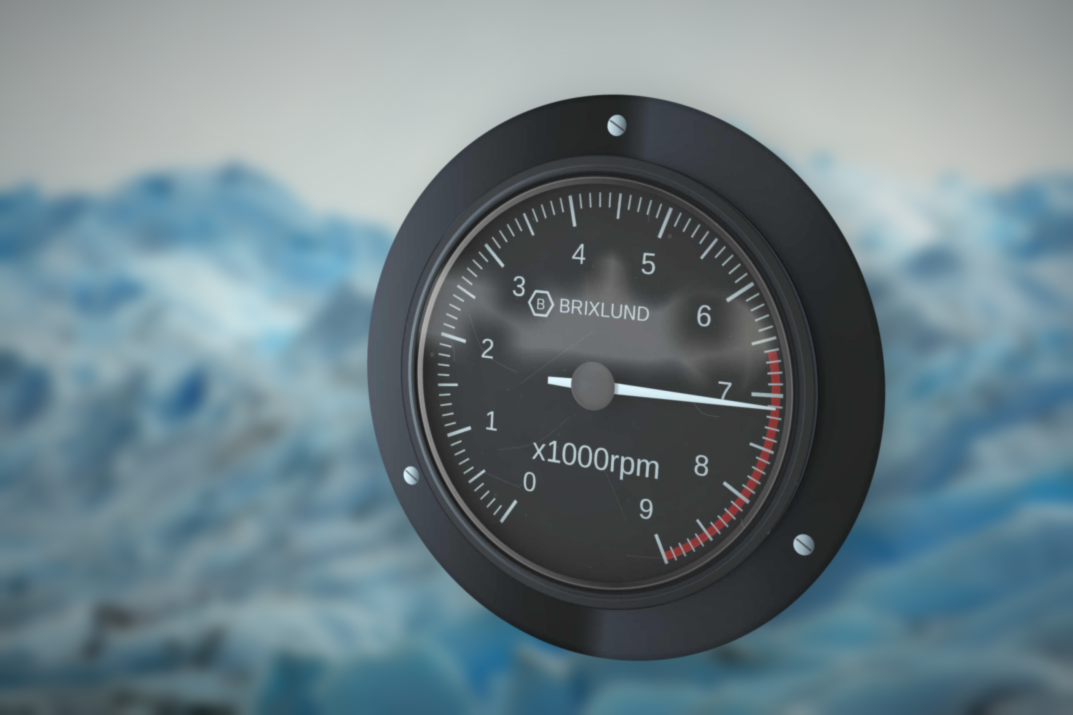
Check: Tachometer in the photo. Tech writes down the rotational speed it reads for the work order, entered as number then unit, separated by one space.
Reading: 7100 rpm
